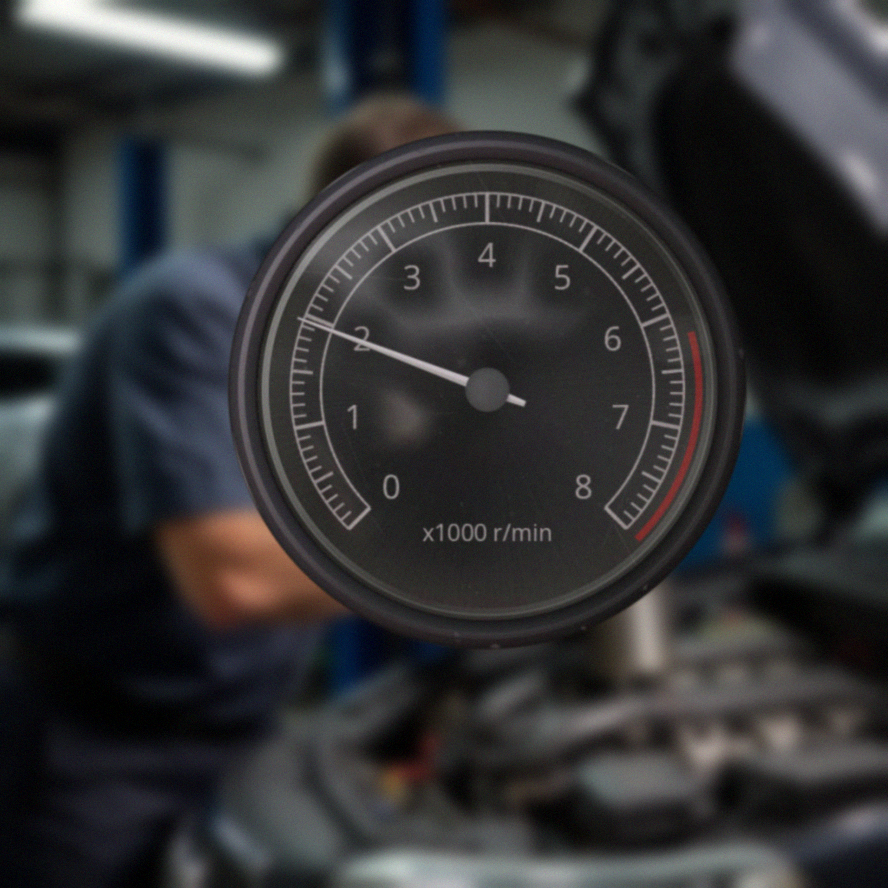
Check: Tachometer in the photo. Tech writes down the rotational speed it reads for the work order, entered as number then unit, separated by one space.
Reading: 1950 rpm
